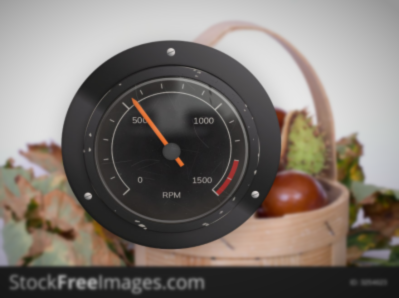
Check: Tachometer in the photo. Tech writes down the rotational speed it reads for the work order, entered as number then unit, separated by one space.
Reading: 550 rpm
